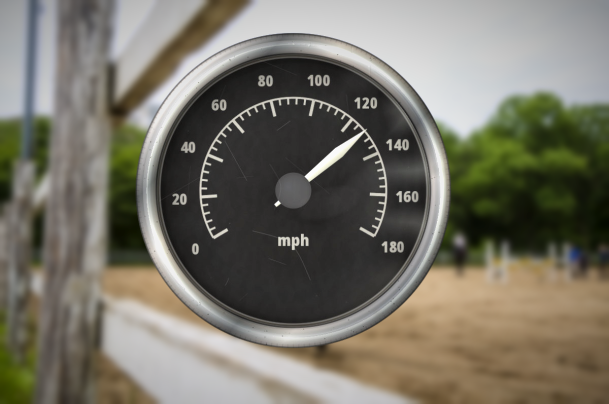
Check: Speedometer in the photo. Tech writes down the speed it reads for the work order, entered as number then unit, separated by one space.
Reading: 128 mph
